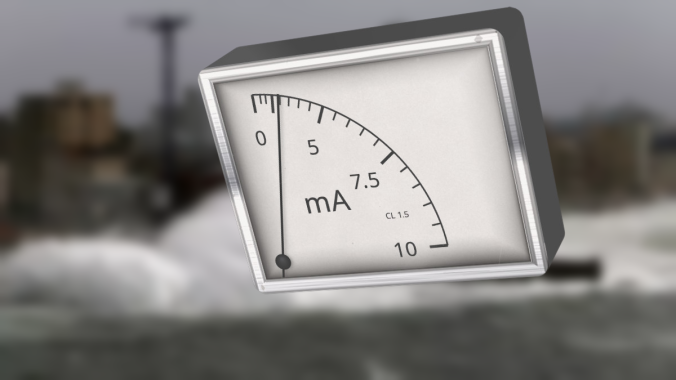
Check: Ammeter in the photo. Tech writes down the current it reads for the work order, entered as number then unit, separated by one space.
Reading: 3 mA
